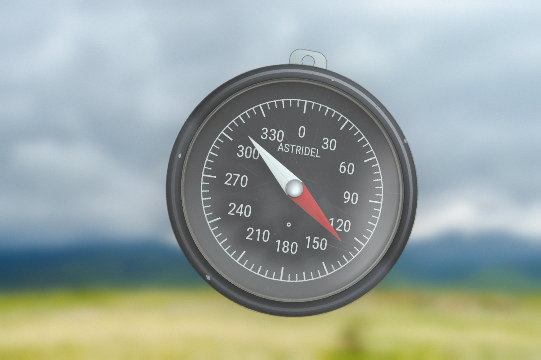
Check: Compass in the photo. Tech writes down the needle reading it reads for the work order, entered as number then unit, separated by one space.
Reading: 130 °
